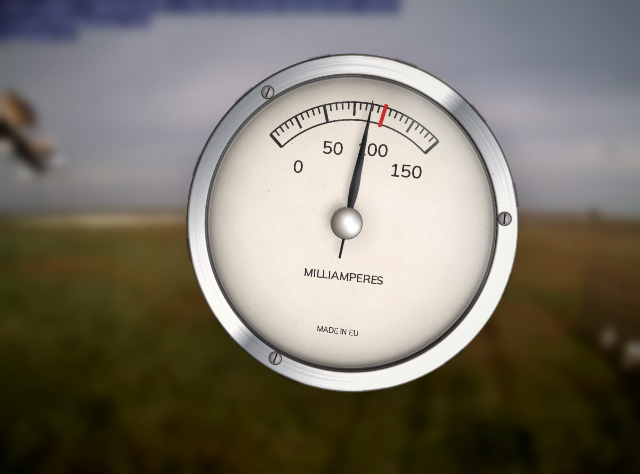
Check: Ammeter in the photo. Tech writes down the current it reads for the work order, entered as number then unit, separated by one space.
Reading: 90 mA
